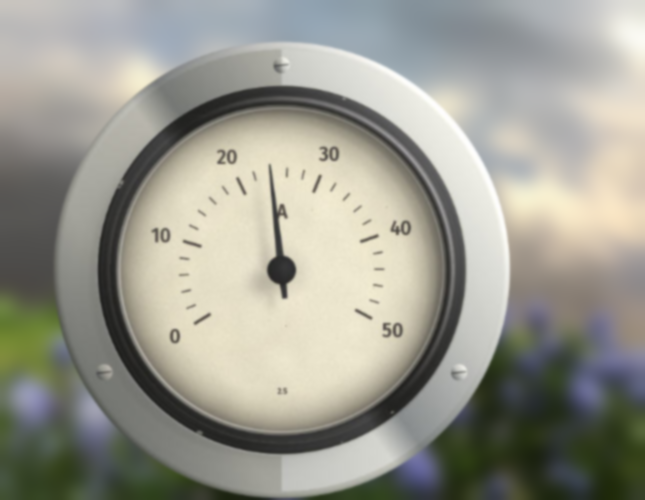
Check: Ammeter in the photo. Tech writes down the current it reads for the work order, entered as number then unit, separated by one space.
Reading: 24 A
